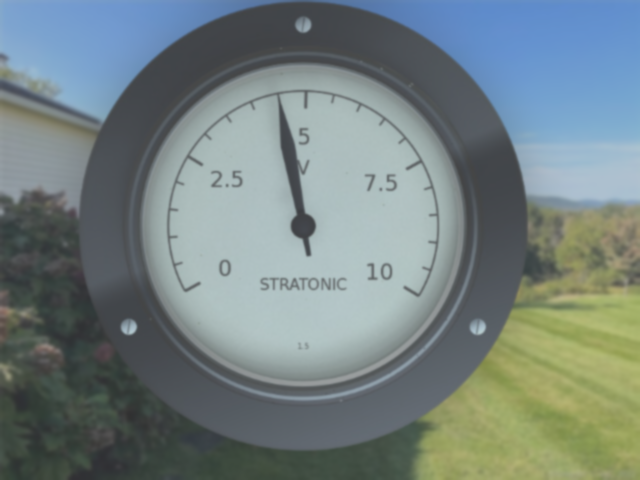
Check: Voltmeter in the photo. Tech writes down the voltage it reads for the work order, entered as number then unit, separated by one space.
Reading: 4.5 V
